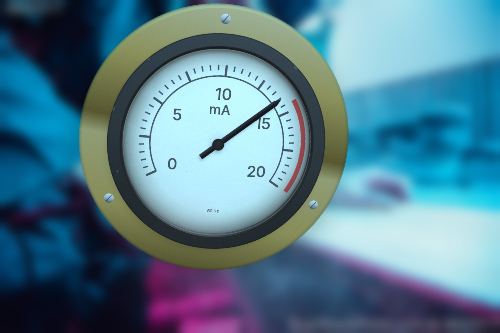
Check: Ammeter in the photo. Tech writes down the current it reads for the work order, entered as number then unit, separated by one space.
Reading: 14 mA
